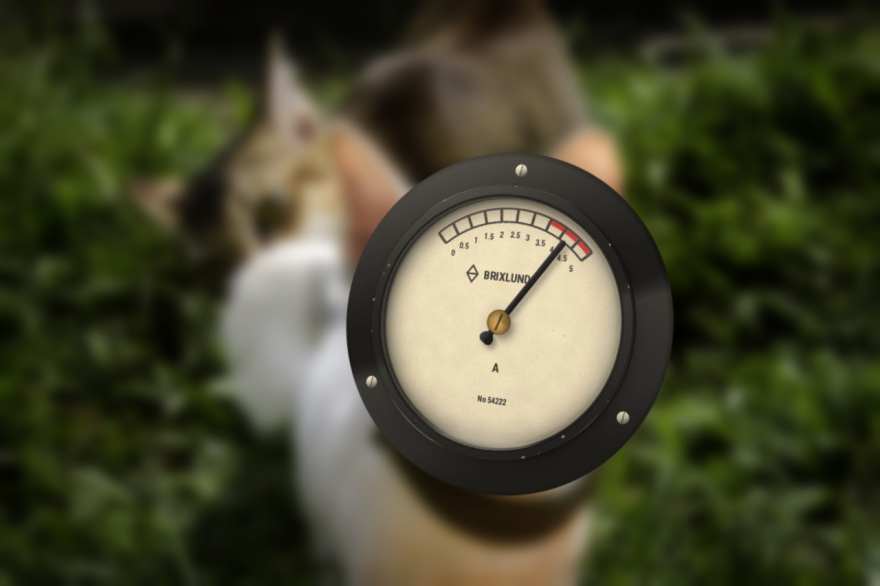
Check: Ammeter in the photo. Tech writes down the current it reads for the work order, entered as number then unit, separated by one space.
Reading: 4.25 A
